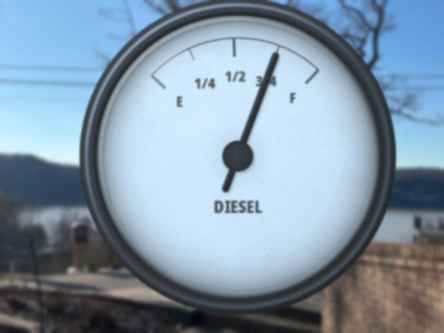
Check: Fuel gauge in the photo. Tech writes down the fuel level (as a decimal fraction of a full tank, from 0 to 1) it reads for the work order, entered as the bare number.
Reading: 0.75
